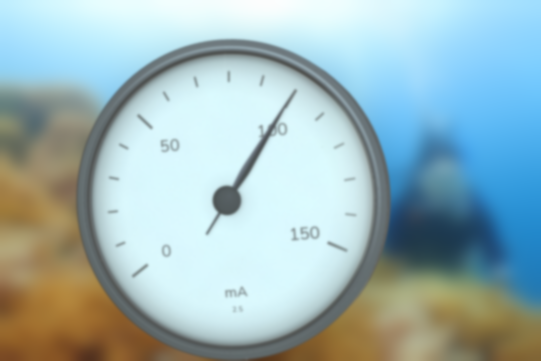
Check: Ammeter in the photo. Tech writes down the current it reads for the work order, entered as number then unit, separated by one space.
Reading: 100 mA
